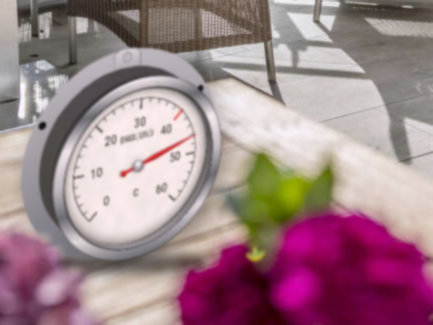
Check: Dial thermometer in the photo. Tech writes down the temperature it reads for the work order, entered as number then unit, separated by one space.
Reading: 46 °C
